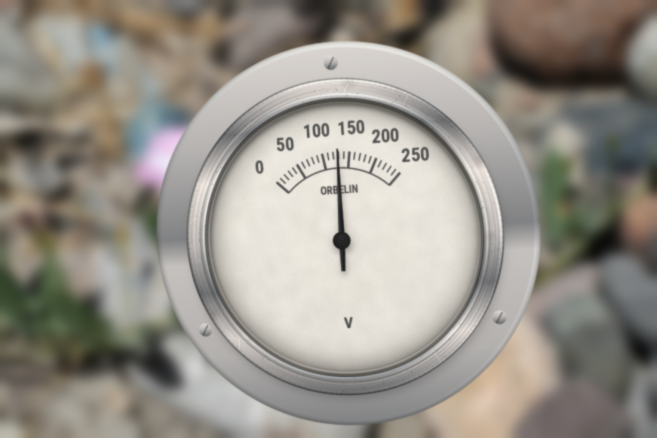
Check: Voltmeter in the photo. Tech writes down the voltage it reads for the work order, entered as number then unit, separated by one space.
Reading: 130 V
